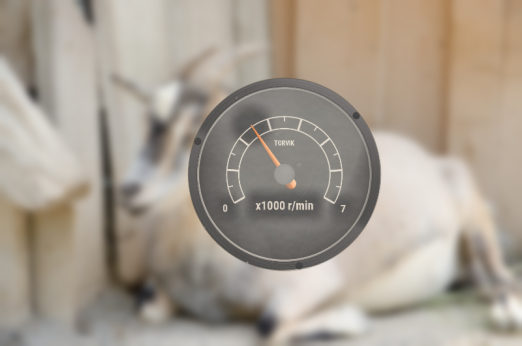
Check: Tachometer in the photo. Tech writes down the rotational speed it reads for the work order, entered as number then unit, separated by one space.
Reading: 2500 rpm
